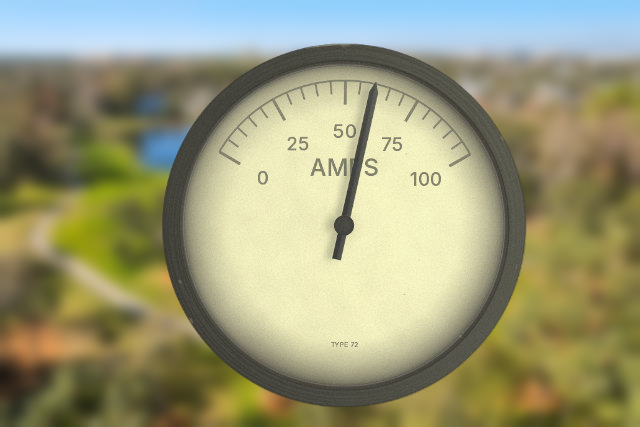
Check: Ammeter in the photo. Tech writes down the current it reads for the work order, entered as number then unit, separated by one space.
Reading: 60 A
